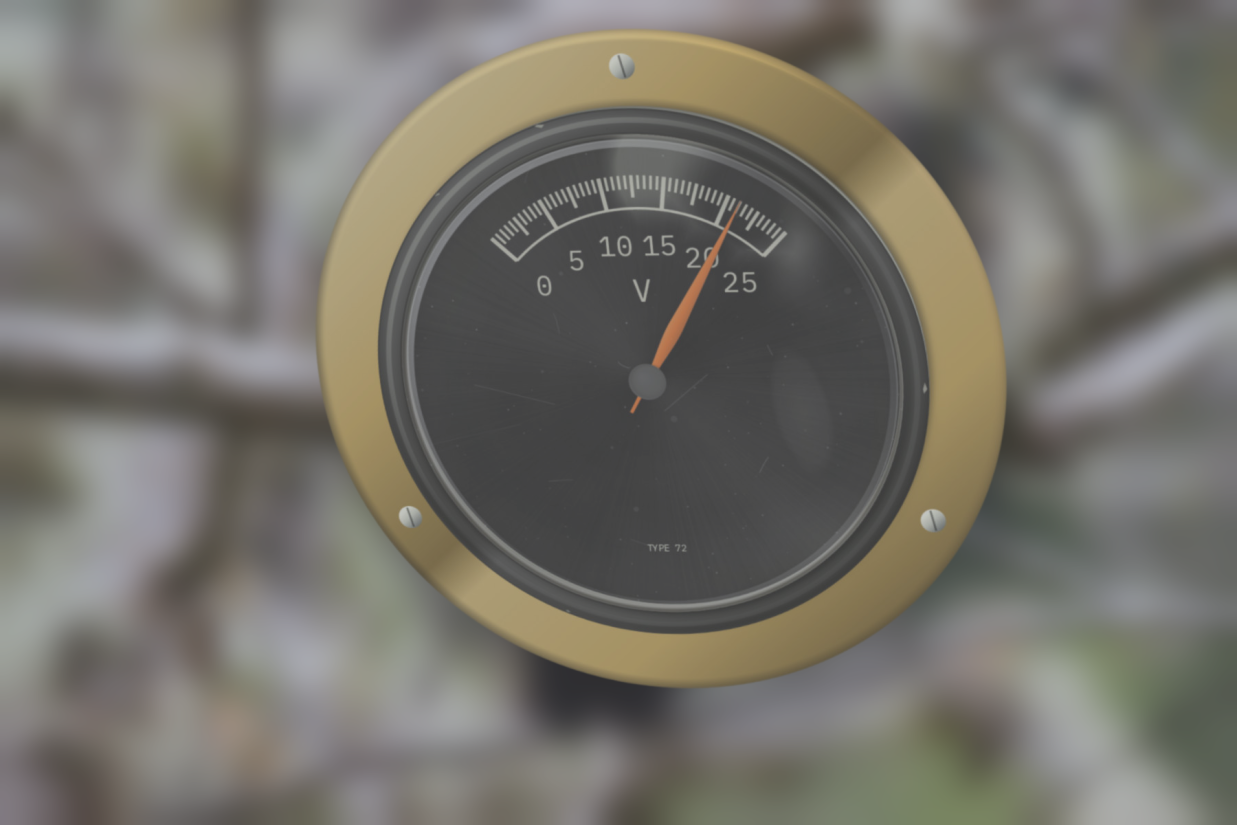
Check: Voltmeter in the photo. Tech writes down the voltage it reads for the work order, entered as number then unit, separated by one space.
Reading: 21 V
